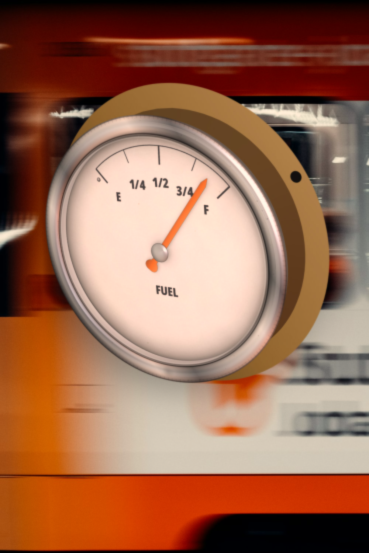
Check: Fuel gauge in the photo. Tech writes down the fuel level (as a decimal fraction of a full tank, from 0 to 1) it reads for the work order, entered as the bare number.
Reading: 0.875
